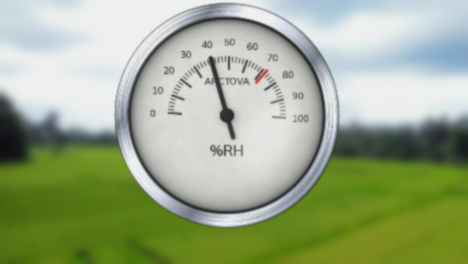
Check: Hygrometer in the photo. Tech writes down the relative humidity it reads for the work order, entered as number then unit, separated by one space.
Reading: 40 %
